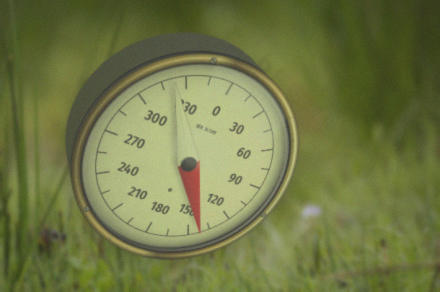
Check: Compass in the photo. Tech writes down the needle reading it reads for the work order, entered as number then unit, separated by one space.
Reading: 142.5 °
